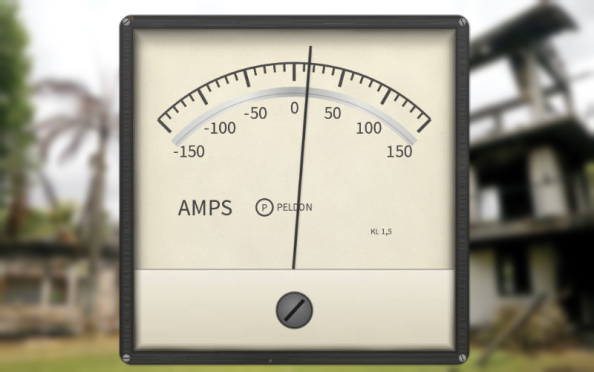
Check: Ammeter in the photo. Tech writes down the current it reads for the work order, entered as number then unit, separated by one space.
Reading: 15 A
